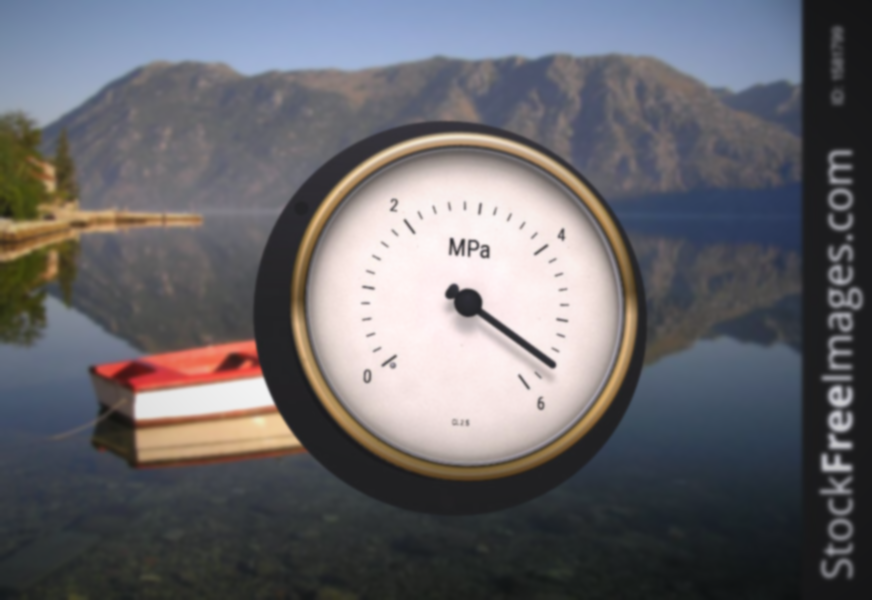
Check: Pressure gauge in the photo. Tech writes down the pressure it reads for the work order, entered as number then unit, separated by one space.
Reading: 5.6 MPa
